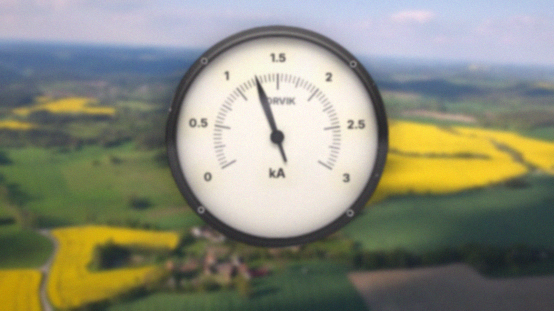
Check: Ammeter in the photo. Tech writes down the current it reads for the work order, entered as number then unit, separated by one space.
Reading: 1.25 kA
